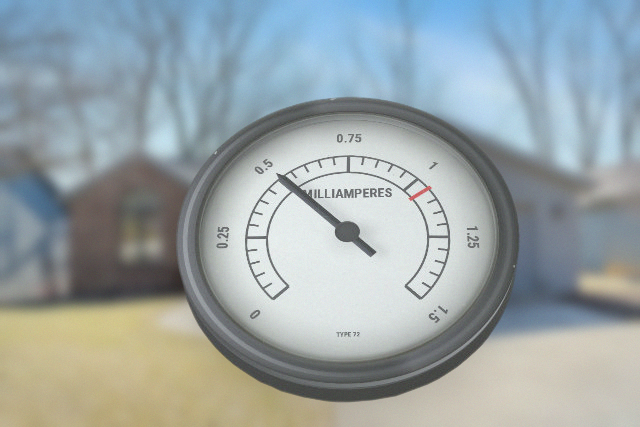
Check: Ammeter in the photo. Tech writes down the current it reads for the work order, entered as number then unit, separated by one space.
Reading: 0.5 mA
